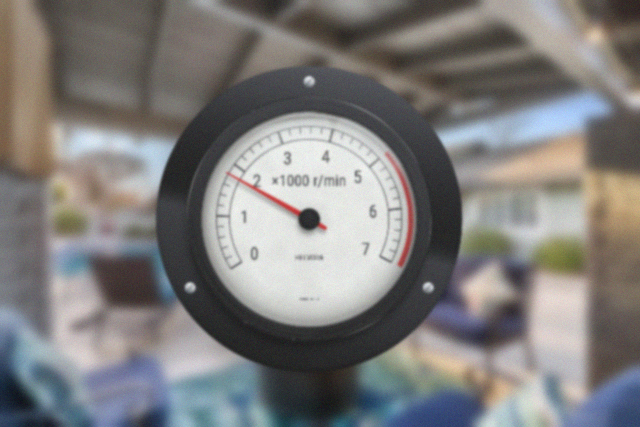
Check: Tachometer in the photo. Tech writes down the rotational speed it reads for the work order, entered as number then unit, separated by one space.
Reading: 1800 rpm
